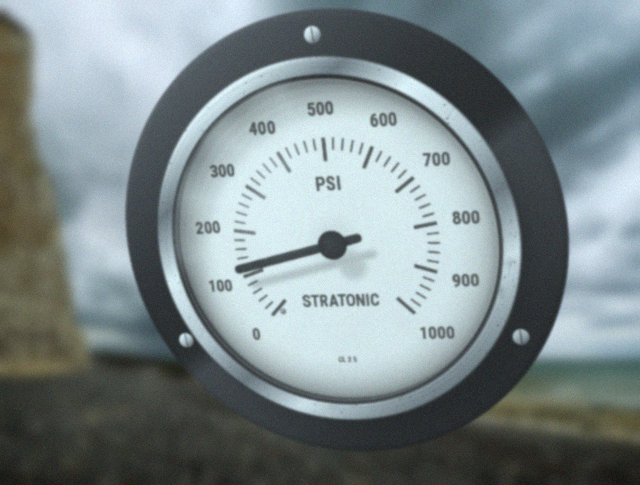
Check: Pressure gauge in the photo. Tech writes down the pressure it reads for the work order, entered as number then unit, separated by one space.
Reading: 120 psi
